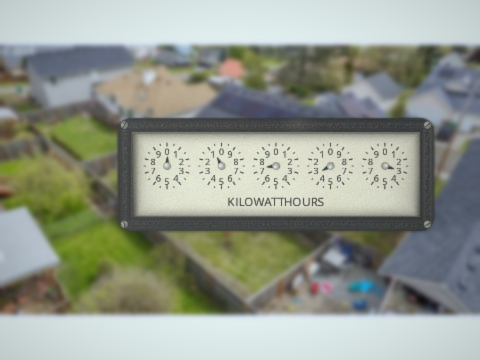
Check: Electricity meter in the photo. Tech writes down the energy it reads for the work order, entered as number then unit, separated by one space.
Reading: 733 kWh
